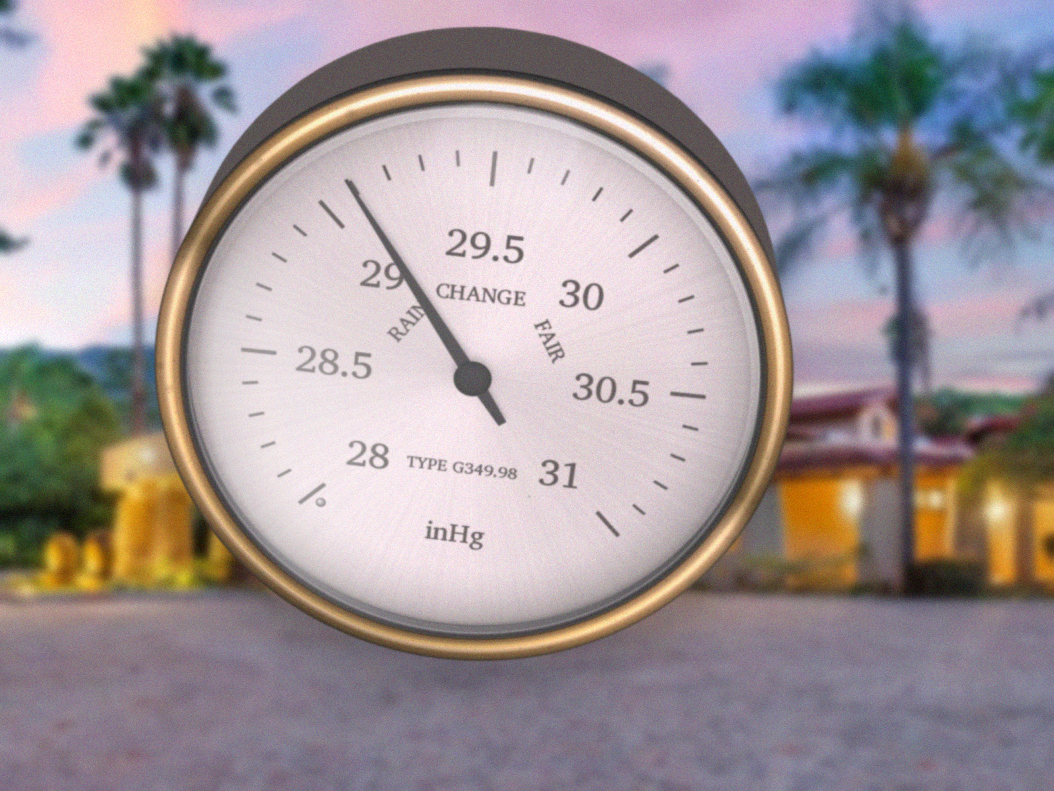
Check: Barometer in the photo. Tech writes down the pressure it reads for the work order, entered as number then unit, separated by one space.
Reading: 29.1 inHg
